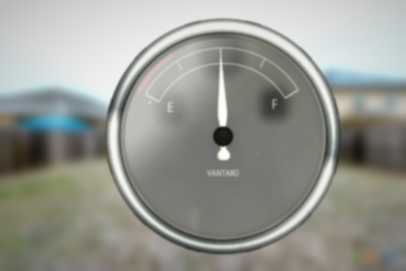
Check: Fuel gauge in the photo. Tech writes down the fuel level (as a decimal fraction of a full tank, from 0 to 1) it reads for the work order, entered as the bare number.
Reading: 0.5
